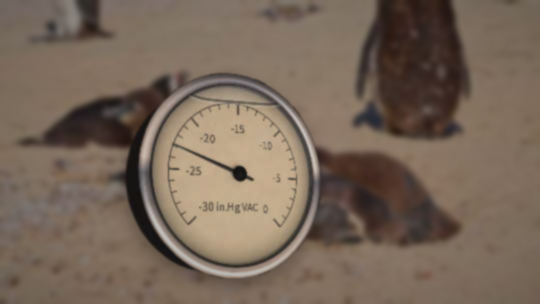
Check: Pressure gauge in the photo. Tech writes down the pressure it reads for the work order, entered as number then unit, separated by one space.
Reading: -23 inHg
